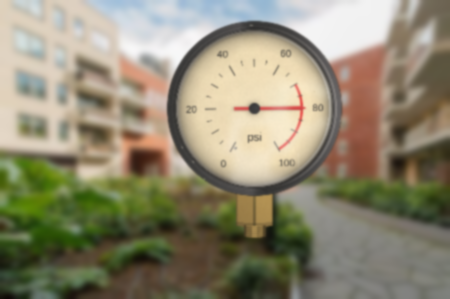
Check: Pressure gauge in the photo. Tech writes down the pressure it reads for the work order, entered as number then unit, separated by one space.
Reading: 80 psi
